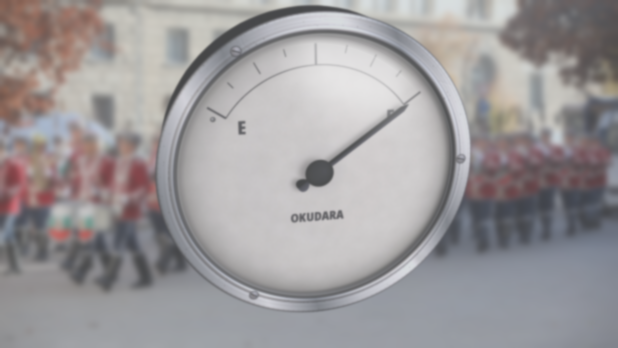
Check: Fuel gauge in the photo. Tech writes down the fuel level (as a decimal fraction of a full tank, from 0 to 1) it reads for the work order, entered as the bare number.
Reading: 1
